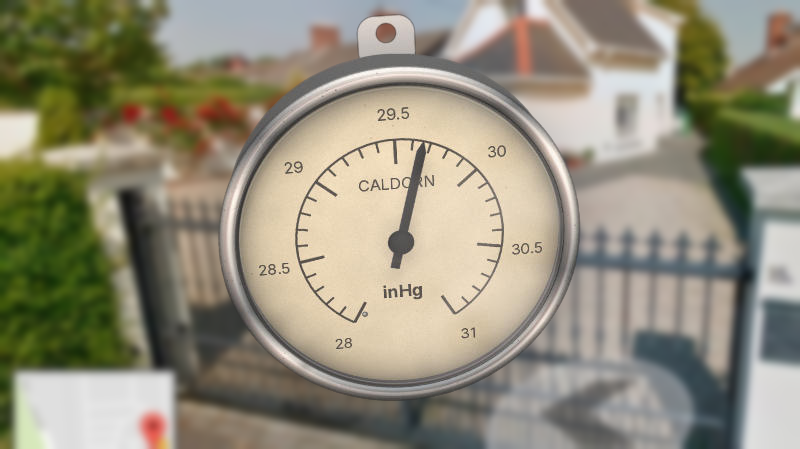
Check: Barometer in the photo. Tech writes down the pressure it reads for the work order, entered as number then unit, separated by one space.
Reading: 29.65 inHg
